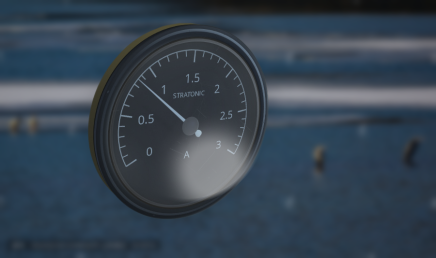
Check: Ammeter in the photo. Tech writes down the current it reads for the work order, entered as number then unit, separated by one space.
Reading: 0.85 A
